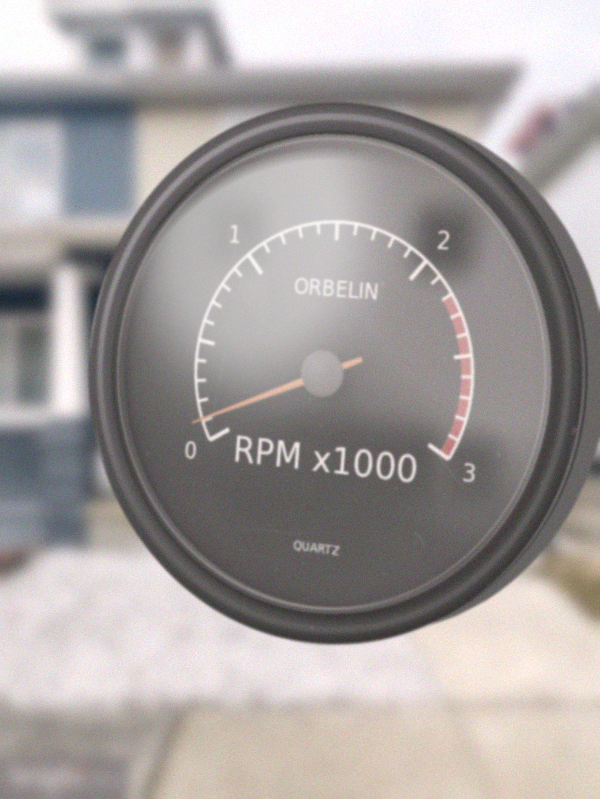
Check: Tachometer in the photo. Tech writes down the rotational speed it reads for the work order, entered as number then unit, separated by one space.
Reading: 100 rpm
